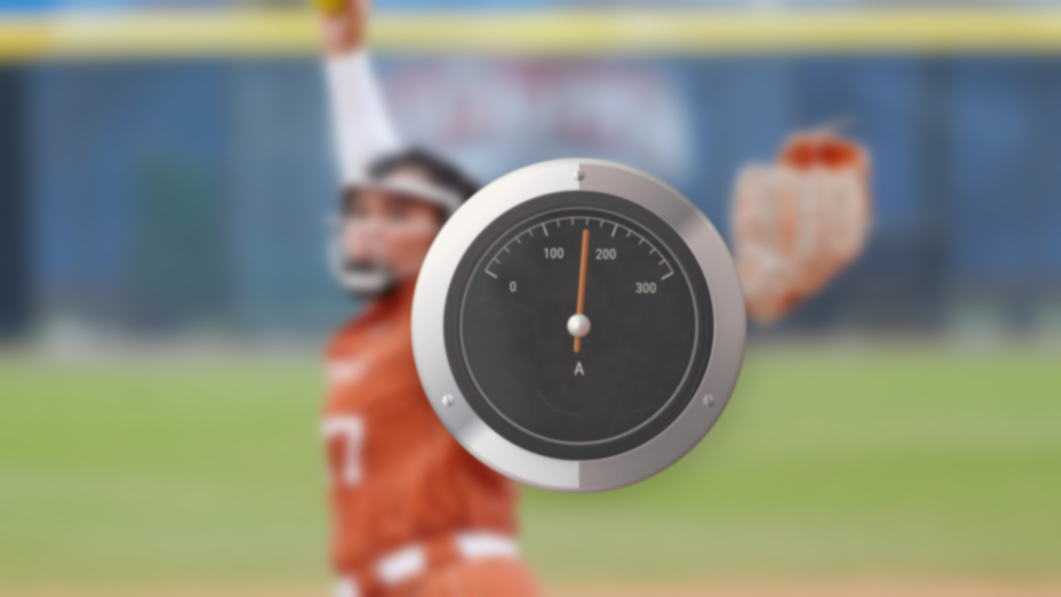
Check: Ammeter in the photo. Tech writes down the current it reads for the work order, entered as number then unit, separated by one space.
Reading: 160 A
